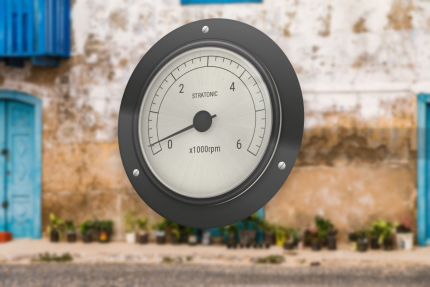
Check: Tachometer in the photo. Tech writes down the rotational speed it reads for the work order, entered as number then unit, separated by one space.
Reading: 200 rpm
